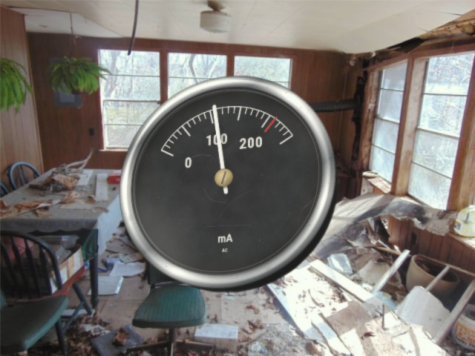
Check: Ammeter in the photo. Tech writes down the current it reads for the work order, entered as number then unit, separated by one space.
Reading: 110 mA
